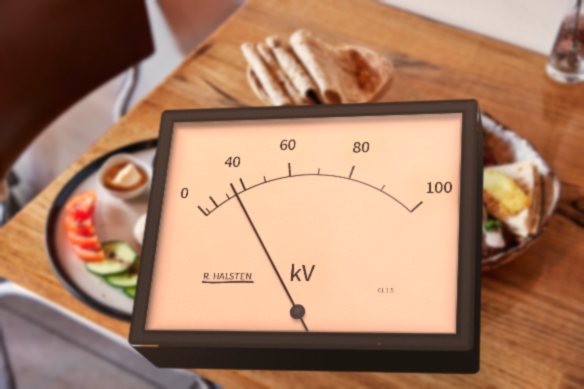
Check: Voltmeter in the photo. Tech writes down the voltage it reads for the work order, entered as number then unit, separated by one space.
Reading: 35 kV
